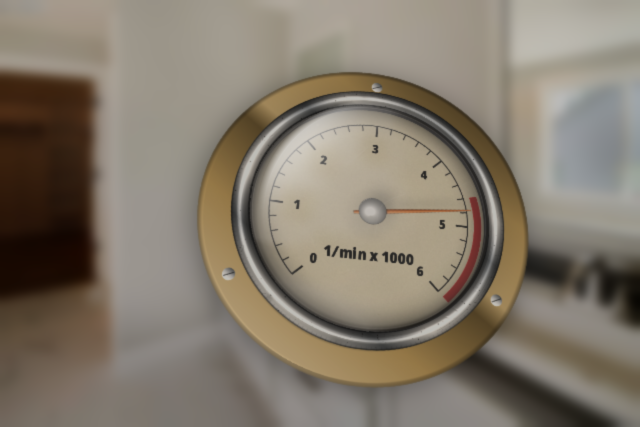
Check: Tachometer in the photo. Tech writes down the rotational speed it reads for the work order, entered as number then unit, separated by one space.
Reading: 4800 rpm
